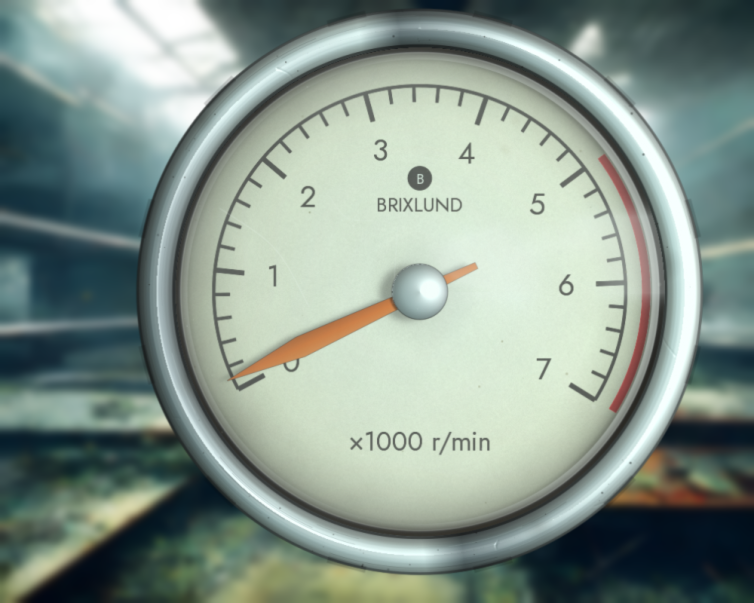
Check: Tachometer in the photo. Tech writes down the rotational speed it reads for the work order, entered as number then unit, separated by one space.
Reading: 100 rpm
